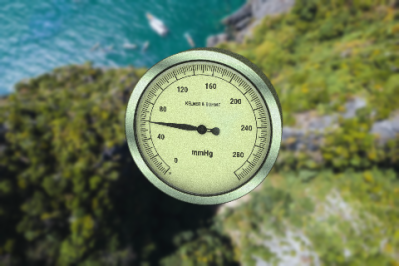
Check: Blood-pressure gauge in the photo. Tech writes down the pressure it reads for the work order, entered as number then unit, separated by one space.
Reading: 60 mmHg
